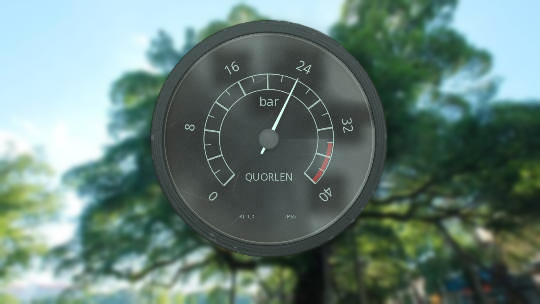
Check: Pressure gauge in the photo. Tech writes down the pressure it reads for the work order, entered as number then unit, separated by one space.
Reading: 24 bar
